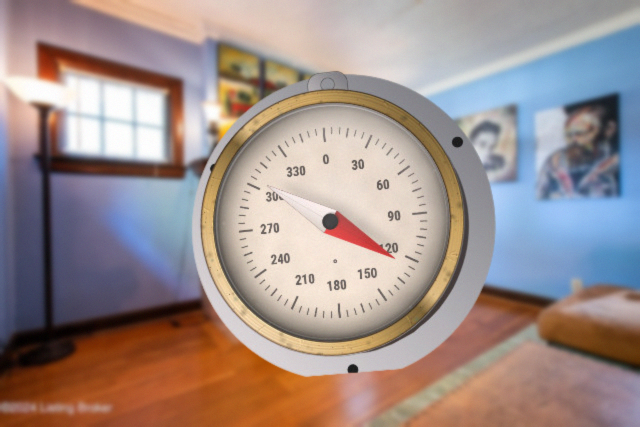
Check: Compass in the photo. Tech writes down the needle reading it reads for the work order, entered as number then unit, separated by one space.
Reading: 125 °
